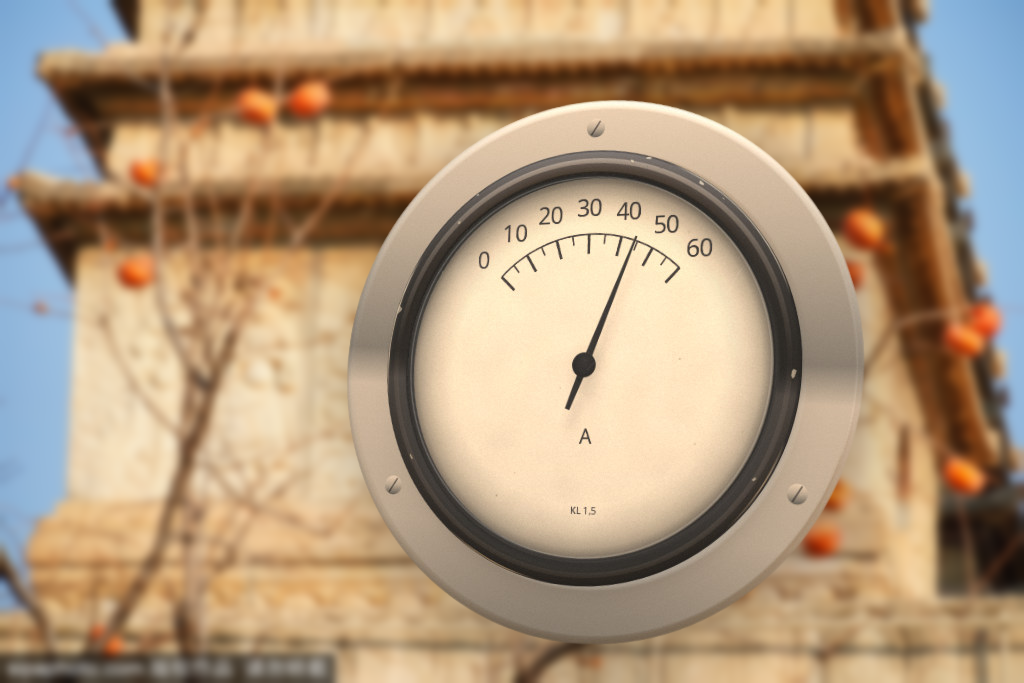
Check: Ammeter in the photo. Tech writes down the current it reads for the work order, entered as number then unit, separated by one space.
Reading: 45 A
